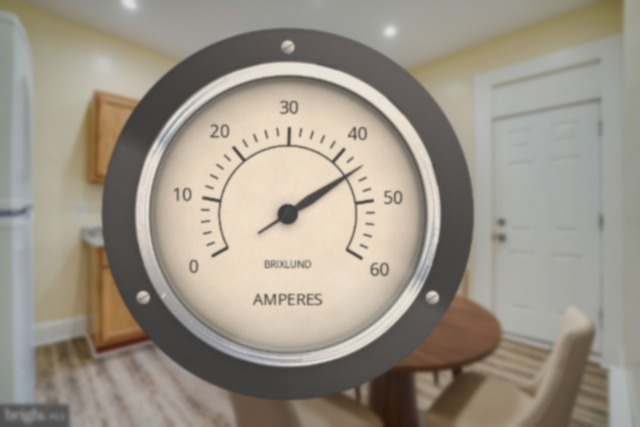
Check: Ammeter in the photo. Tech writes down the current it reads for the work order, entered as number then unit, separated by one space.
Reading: 44 A
